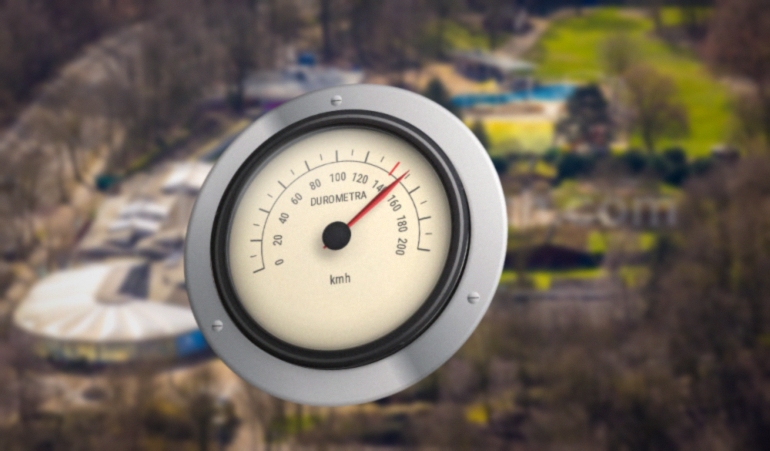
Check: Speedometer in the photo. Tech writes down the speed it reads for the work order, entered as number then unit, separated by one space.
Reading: 150 km/h
